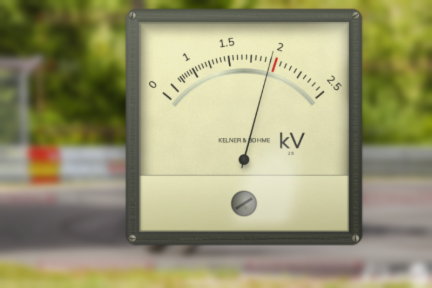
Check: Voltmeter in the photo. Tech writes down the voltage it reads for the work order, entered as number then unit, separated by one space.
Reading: 1.95 kV
